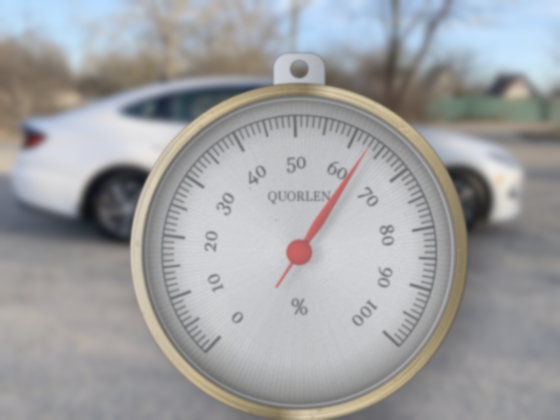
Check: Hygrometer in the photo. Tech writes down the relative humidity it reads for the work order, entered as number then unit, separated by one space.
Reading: 63 %
